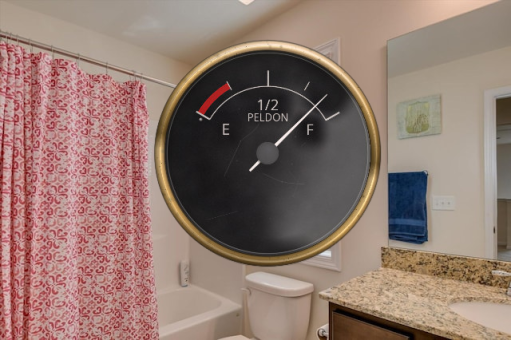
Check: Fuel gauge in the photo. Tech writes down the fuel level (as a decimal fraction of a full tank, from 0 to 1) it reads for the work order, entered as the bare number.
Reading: 0.875
